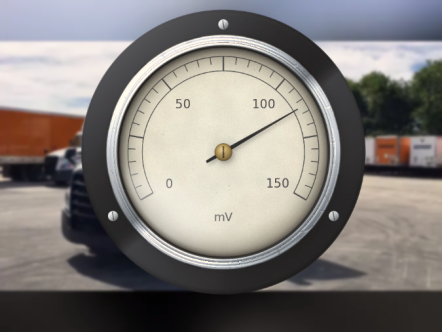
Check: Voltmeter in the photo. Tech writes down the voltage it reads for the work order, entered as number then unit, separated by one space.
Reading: 112.5 mV
